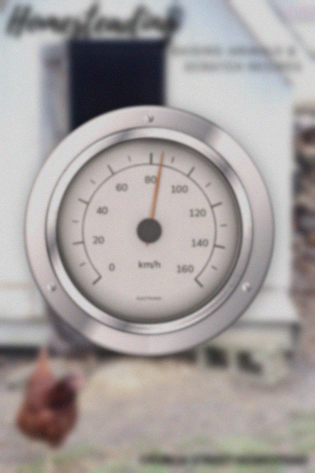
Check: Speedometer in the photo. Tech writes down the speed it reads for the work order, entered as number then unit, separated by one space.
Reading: 85 km/h
